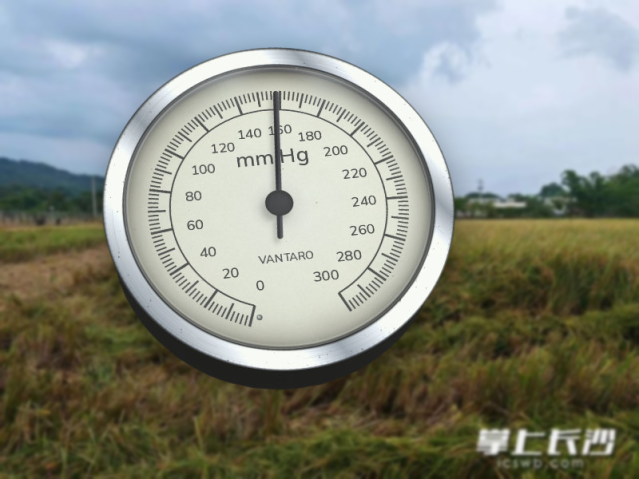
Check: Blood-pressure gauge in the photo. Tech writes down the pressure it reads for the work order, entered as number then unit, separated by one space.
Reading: 158 mmHg
